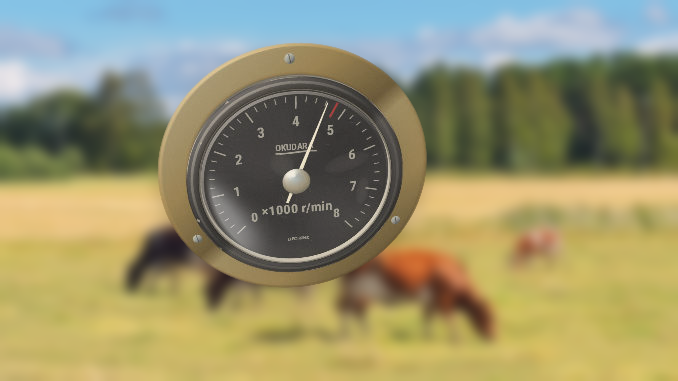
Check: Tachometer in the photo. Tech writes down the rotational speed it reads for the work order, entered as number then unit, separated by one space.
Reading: 4600 rpm
